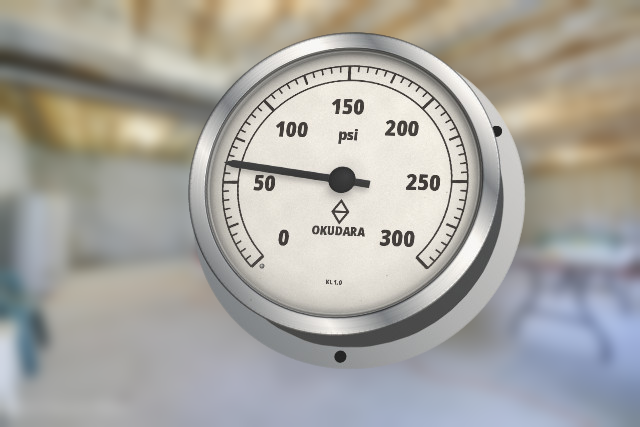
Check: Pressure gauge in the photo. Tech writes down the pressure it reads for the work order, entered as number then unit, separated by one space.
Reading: 60 psi
